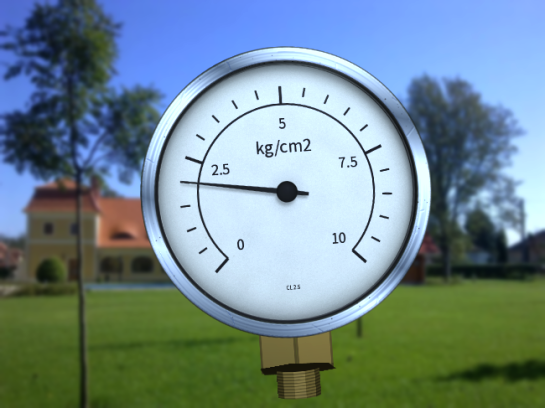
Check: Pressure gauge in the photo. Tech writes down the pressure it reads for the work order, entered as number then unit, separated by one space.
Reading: 2 kg/cm²
